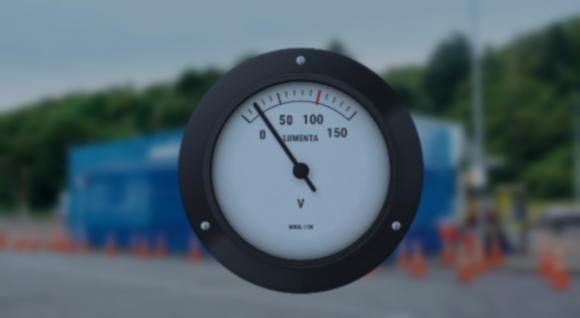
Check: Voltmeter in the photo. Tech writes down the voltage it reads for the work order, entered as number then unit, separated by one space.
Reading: 20 V
